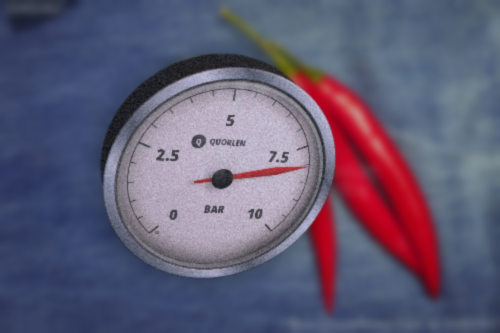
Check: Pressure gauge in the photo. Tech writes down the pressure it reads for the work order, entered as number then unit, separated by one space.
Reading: 8 bar
